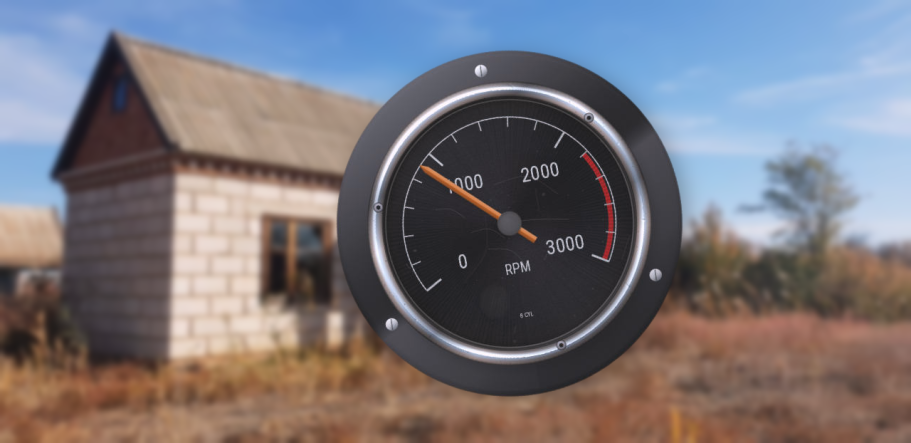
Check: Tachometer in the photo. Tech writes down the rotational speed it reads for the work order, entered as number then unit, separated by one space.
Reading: 900 rpm
